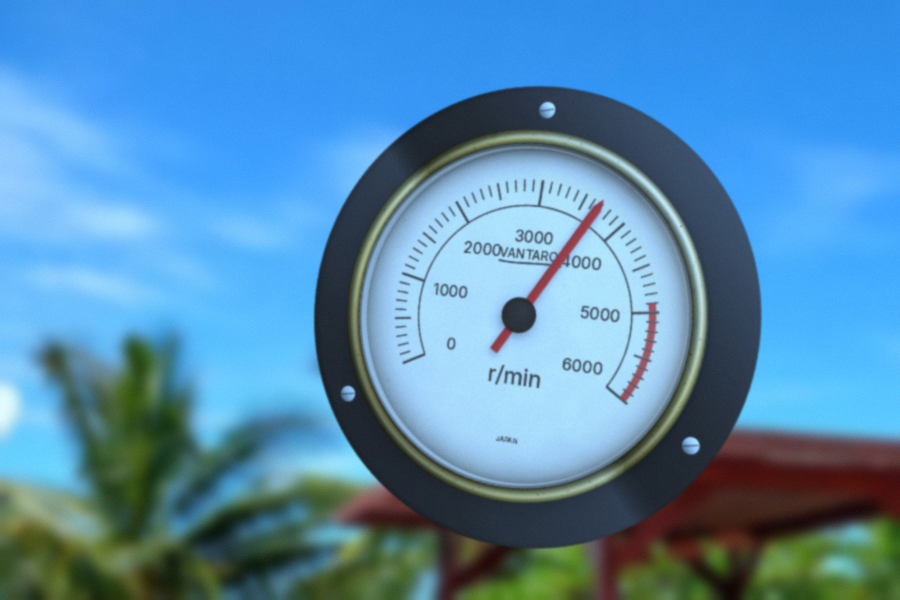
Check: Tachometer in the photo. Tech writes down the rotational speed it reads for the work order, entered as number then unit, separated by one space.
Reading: 3700 rpm
